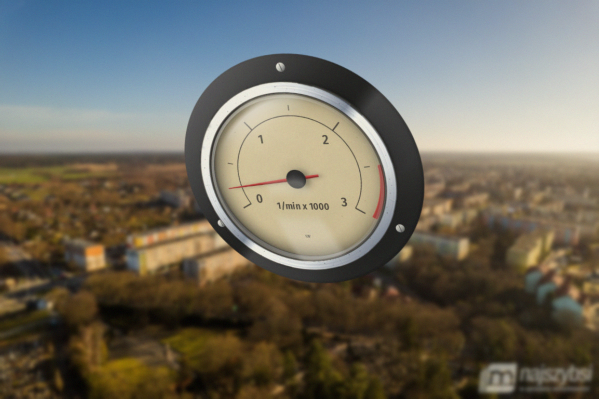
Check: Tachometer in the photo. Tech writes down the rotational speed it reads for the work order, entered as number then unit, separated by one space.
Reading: 250 rpm
